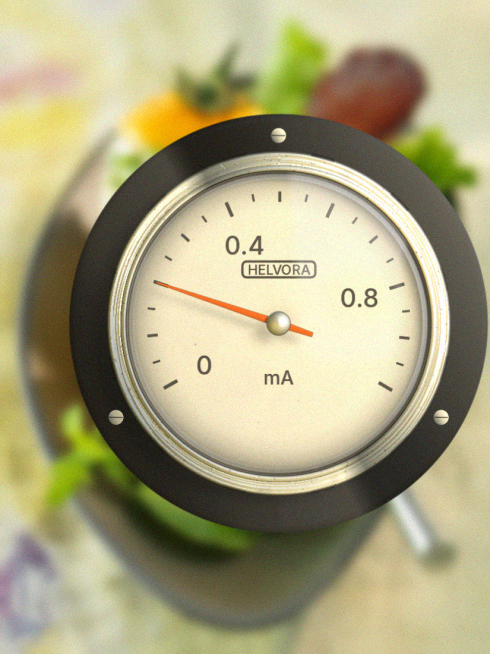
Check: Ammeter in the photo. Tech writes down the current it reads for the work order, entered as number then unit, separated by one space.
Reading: 0.2 mA
